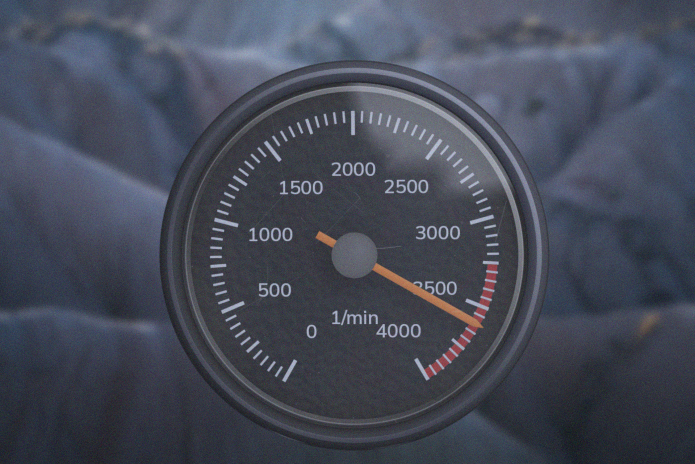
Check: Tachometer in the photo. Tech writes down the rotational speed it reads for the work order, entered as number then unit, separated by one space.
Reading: 3600 rpm
